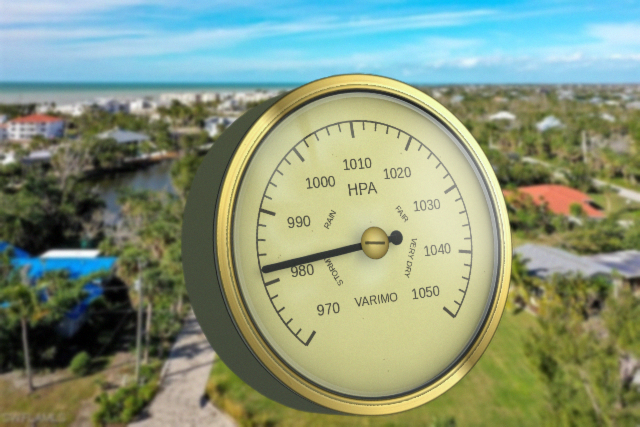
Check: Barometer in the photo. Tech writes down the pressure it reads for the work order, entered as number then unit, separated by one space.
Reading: 982 hPa
